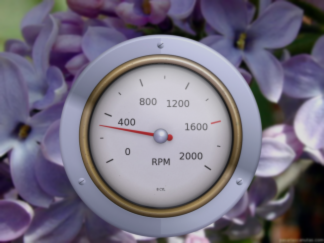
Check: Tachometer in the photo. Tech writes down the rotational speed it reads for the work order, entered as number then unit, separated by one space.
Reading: 300 rpm
